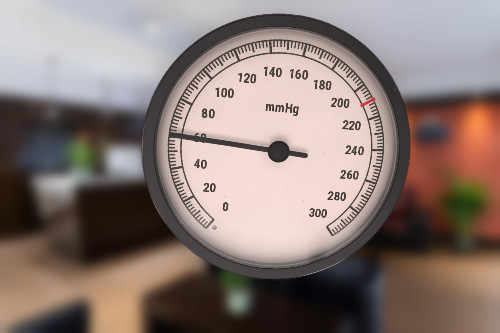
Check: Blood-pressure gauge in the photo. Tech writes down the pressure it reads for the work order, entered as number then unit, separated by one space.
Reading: 60 mmHg
